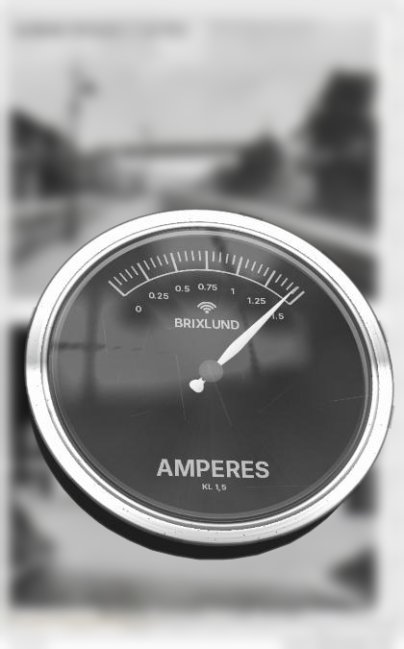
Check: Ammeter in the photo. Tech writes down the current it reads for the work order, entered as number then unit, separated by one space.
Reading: 1.45 A
